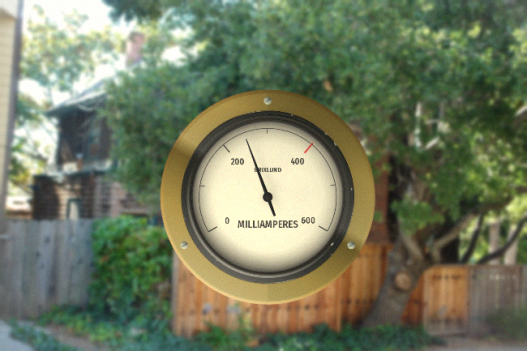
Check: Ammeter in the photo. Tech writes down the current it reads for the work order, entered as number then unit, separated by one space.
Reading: 250 mA
